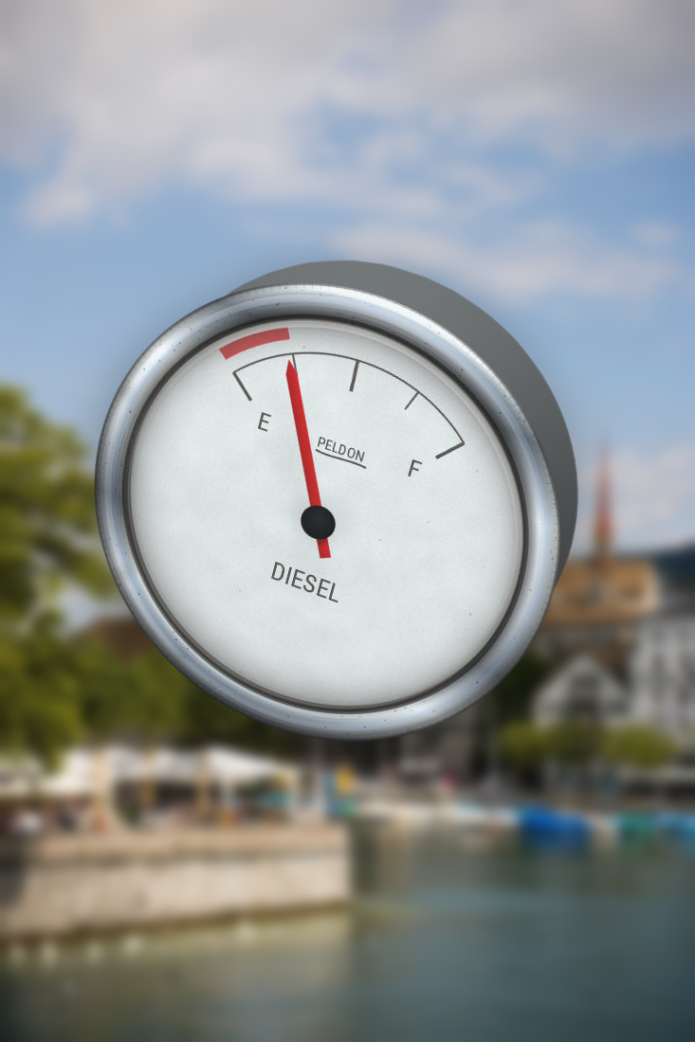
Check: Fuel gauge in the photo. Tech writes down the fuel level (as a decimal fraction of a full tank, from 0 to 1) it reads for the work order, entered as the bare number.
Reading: 0.25
